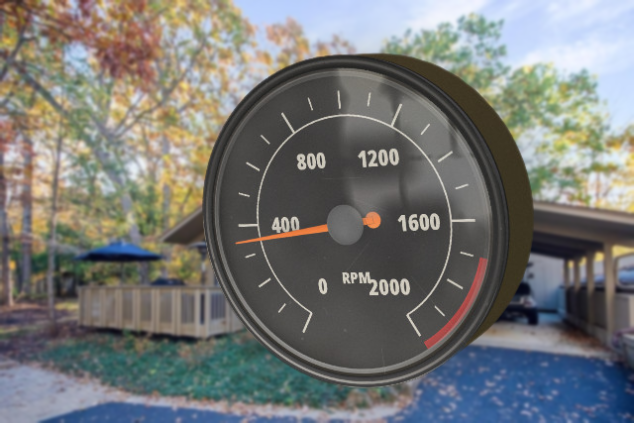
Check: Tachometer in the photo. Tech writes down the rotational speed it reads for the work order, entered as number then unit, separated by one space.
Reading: 350 rpm
